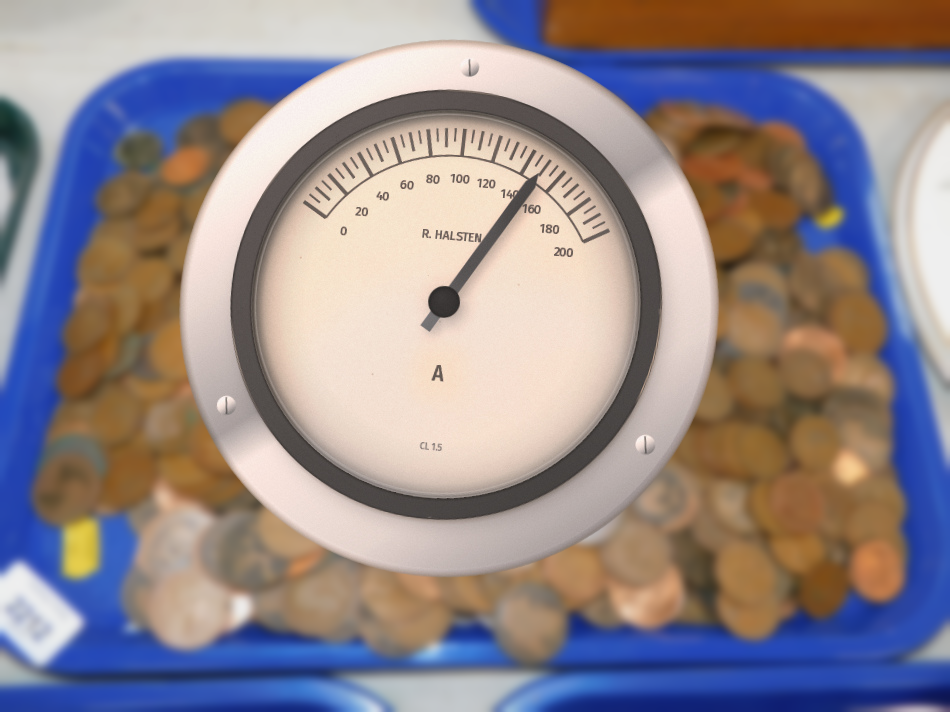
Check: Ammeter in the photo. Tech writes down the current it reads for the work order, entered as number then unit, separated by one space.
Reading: 150 A
